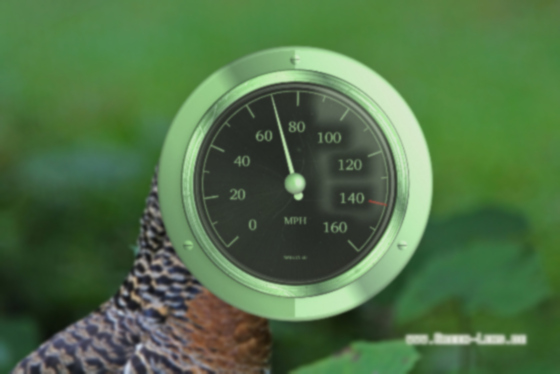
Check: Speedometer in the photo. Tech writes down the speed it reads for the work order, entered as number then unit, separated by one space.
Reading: 70 mph
